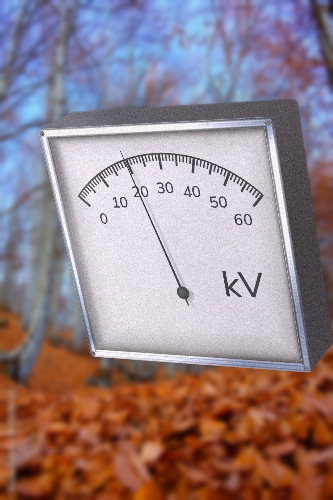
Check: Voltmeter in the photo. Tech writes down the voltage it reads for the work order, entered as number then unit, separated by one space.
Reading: 20 kV
